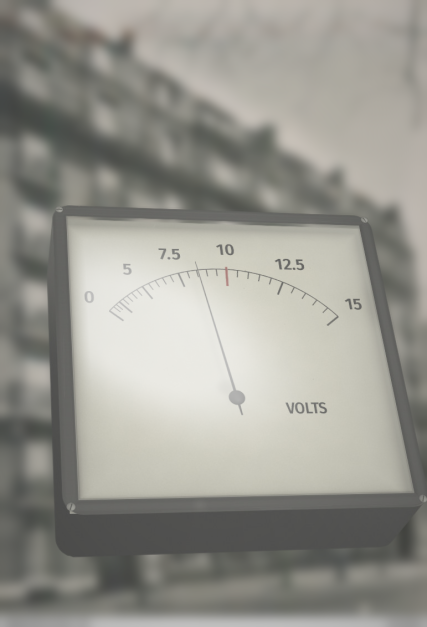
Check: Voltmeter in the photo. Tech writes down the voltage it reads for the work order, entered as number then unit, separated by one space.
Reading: 8.5 V
